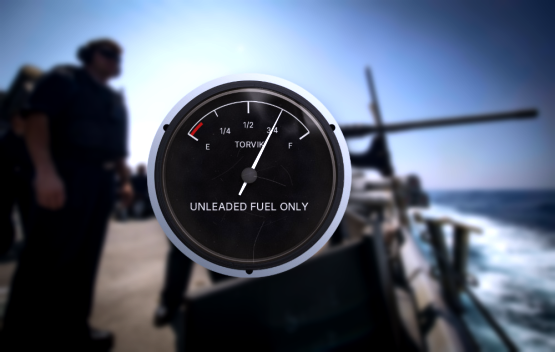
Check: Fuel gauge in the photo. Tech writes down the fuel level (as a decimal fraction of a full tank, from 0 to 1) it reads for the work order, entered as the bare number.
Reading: 0.75
